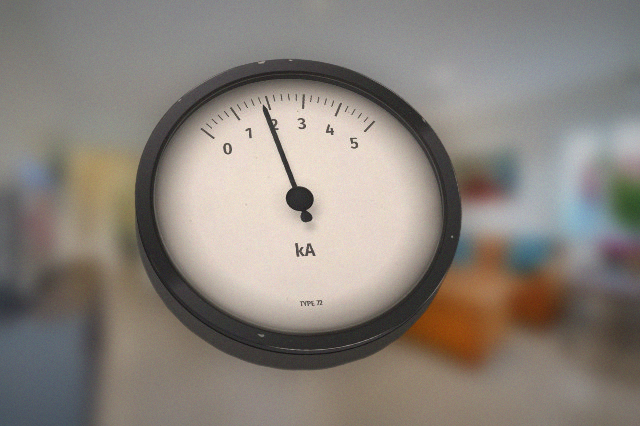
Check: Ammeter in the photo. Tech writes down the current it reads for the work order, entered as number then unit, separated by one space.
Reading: 1.8 kA
